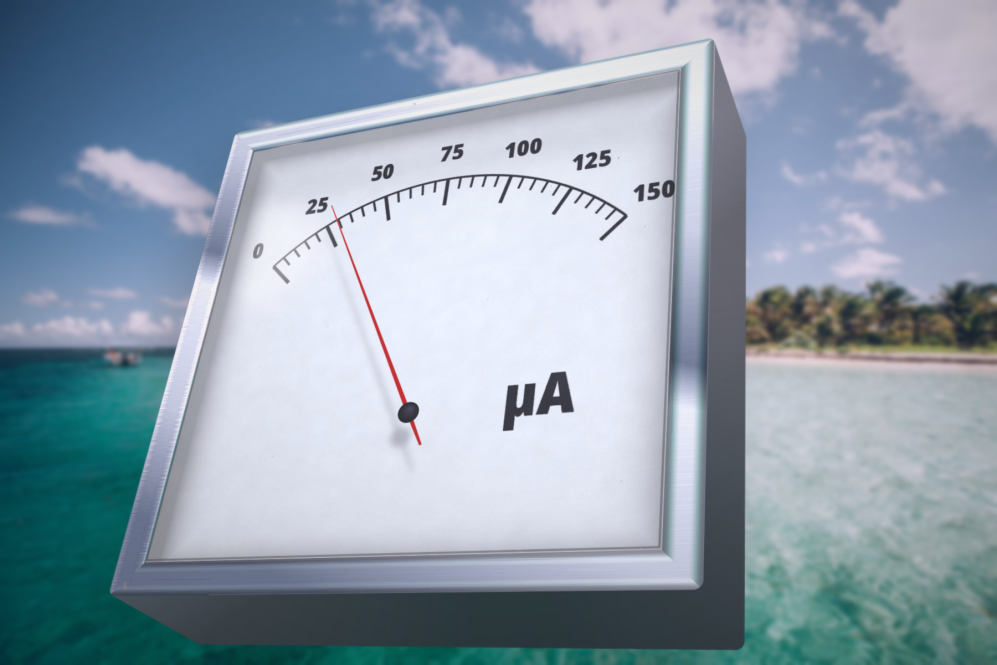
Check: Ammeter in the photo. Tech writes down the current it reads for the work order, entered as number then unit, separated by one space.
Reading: 30 µA
